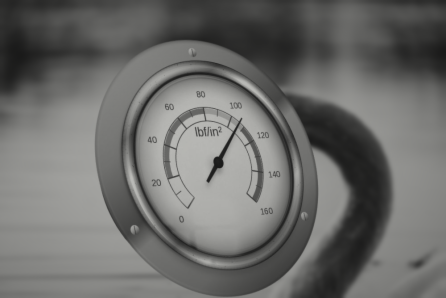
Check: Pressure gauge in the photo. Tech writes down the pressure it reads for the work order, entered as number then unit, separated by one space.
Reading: 105 psi
